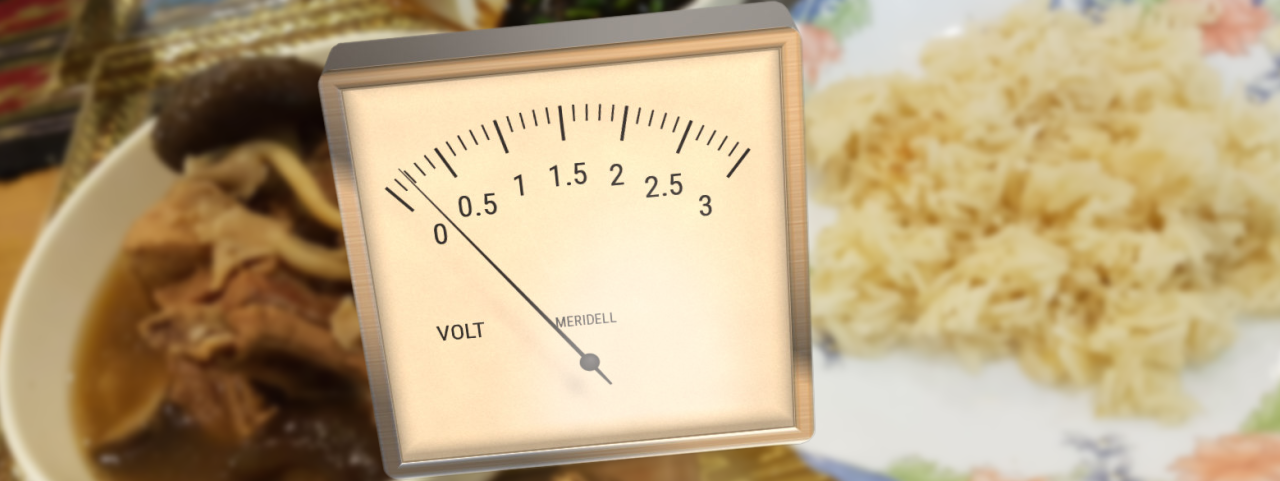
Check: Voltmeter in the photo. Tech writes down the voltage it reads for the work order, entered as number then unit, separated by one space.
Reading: 0.2 V
